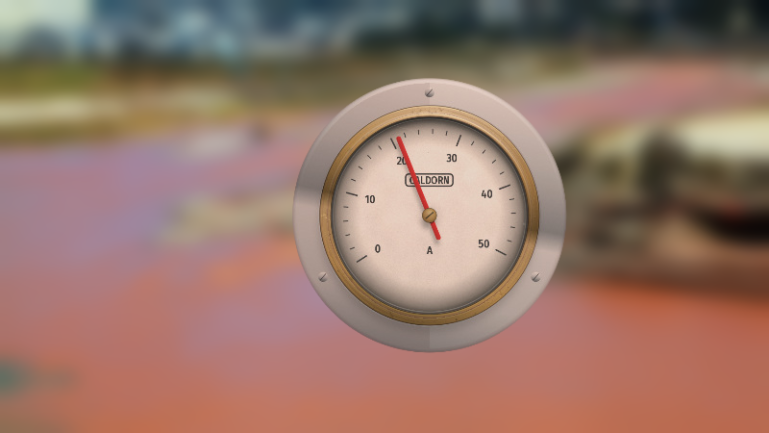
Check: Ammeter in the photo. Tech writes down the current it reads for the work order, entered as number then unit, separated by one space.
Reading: 21 A
